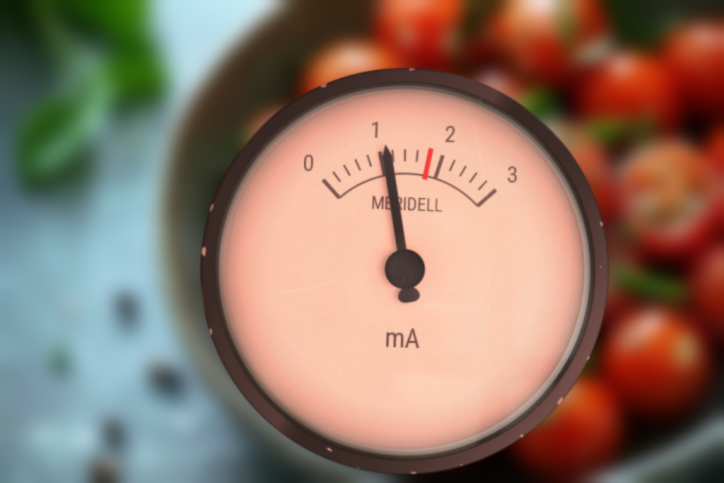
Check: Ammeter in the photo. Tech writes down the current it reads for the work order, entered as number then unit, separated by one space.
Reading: 1.1 mA
